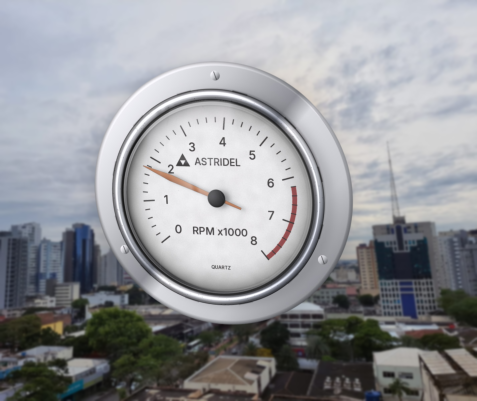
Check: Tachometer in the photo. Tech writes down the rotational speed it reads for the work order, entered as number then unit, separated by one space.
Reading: 1800 rpm
